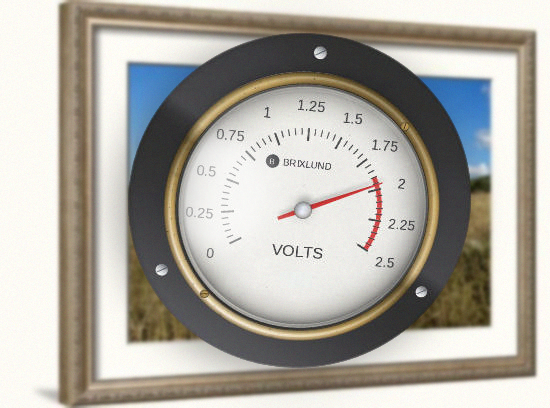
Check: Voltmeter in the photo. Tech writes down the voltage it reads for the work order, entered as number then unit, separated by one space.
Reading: 1.95 V
